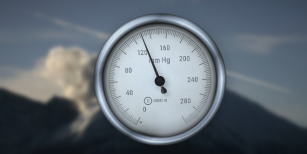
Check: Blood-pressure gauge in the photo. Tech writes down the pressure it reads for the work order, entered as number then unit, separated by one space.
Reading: 130 mmHg
